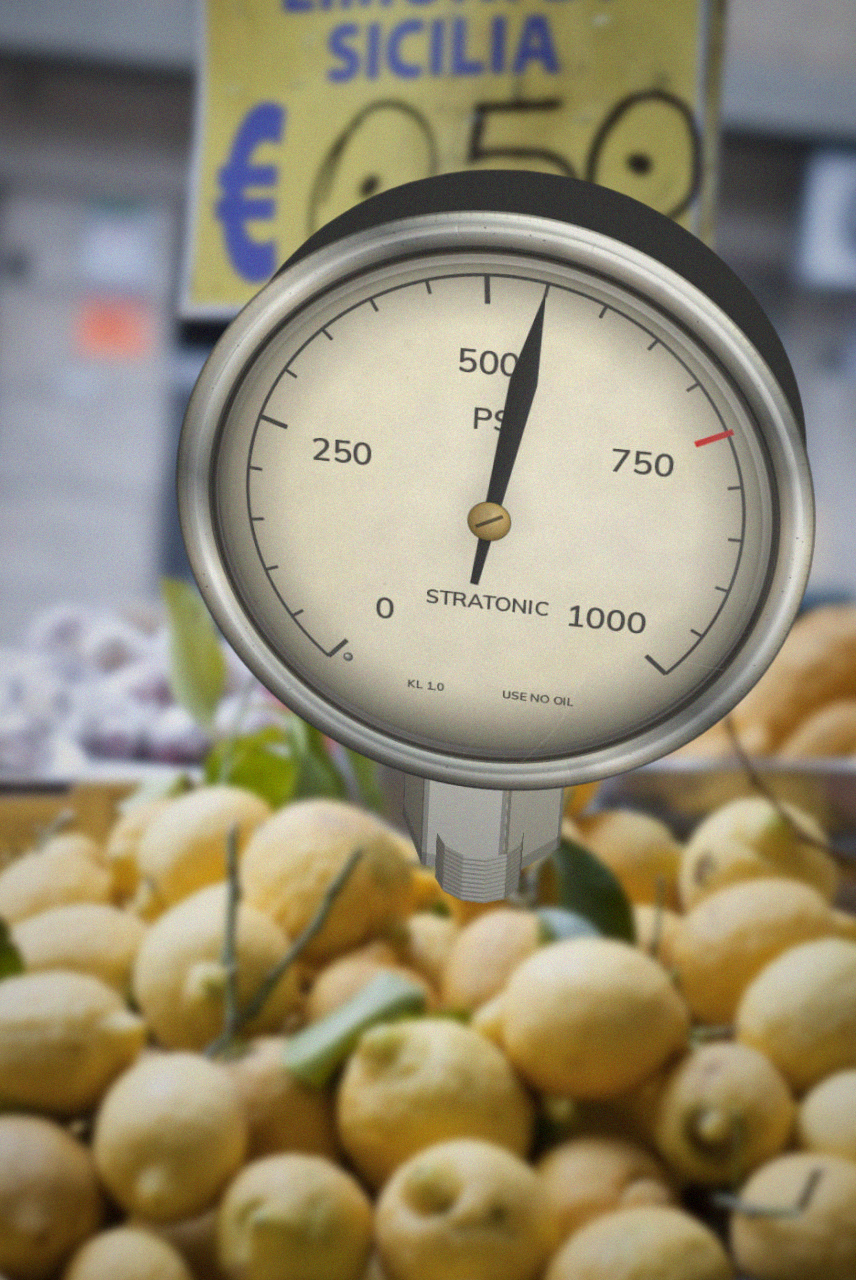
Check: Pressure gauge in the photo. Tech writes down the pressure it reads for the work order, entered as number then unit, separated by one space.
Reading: 550 psi
